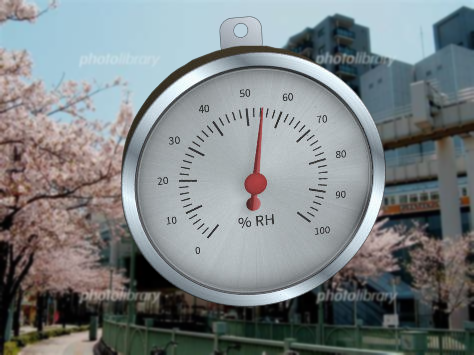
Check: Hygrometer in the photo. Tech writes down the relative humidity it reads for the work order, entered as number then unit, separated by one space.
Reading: 54 %
